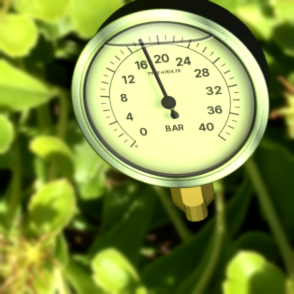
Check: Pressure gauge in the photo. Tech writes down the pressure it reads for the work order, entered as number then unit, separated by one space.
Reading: 18 bar
